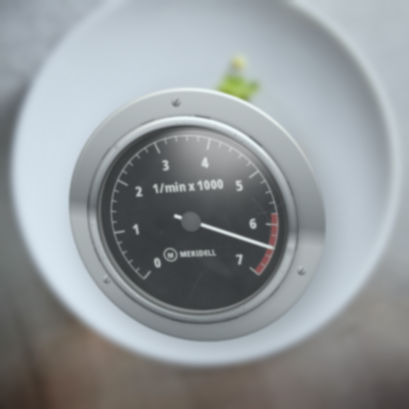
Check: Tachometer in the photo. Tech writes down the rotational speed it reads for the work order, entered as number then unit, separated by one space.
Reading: 6400 rpm
